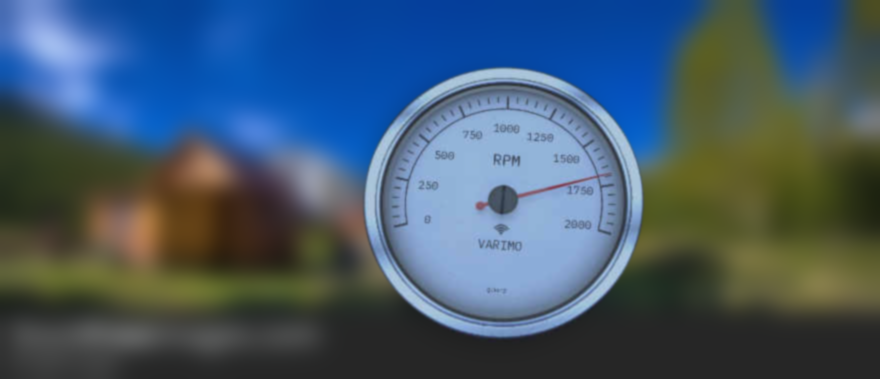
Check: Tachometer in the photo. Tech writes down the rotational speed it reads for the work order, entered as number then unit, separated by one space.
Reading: 1700 rpm
